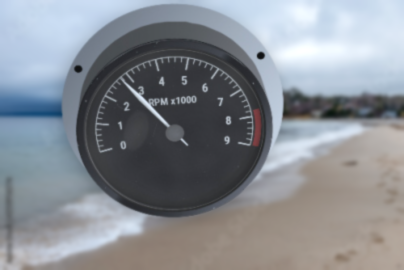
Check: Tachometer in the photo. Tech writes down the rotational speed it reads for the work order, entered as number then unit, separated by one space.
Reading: 2800 rpm
